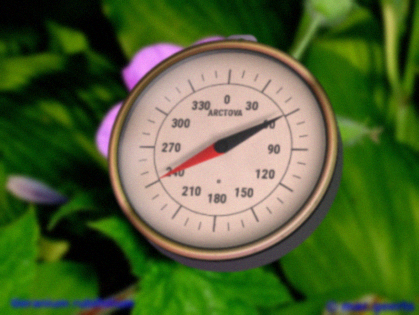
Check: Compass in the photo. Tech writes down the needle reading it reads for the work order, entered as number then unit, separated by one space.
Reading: 240 °
